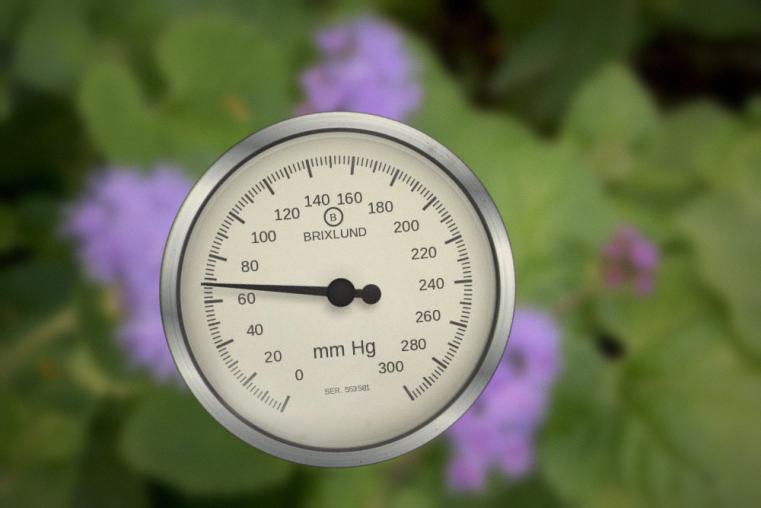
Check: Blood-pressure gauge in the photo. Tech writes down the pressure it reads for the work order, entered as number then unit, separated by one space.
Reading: 68 mmHg
